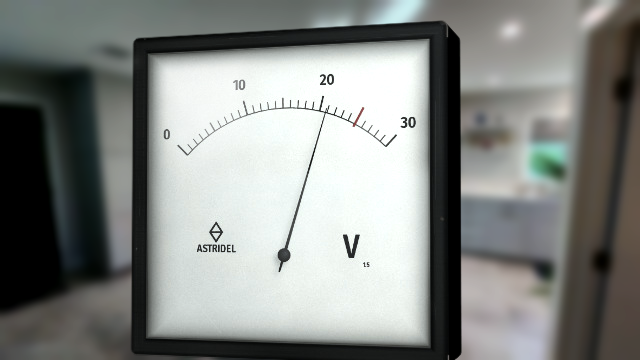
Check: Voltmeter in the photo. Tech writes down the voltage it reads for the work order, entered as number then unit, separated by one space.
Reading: 21 V
